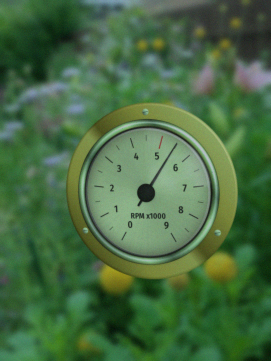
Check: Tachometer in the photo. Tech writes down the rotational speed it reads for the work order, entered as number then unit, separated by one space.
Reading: 5500 rpm
